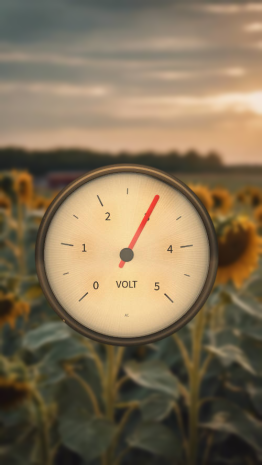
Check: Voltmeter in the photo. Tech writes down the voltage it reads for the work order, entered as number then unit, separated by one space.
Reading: 3 V
